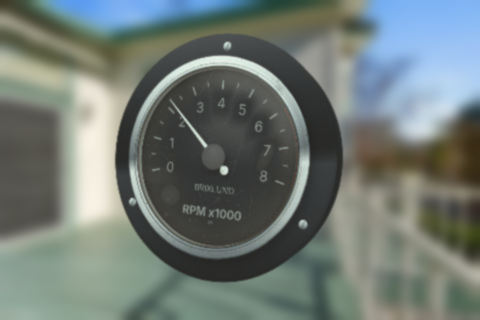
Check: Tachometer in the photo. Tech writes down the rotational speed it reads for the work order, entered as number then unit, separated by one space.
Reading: 2250 rpm
